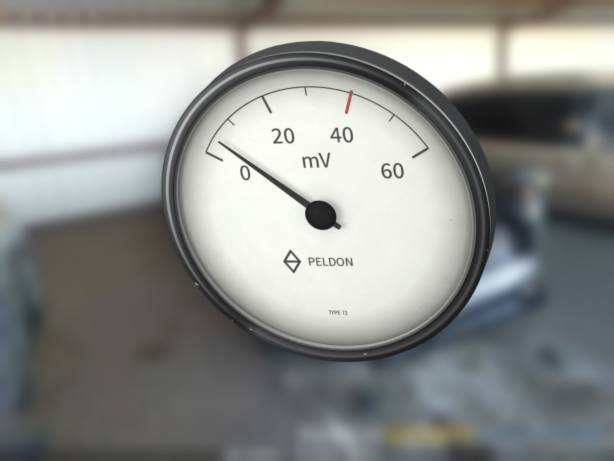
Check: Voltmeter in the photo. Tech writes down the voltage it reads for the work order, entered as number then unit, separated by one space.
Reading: 5 mV
